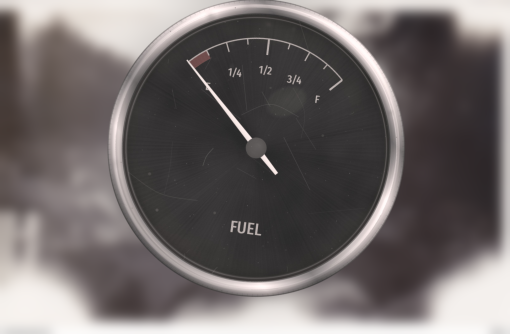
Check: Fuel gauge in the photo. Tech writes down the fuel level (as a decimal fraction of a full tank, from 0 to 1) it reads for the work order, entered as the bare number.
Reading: 0
